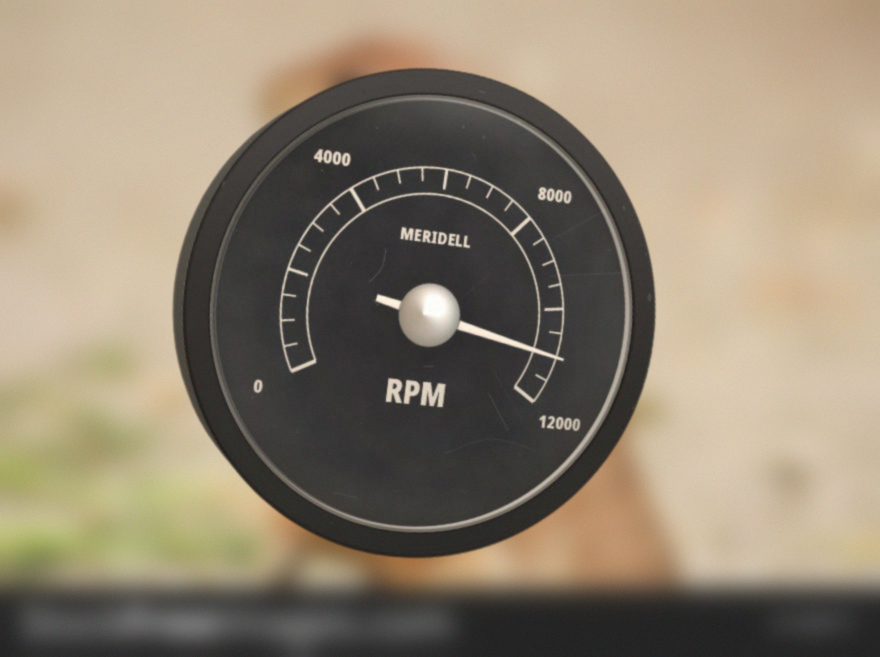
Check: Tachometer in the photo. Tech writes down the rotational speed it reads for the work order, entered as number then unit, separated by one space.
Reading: 11000 rpm
